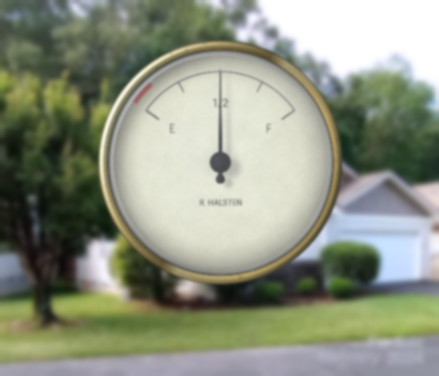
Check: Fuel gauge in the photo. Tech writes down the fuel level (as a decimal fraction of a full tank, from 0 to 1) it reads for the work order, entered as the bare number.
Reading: 0.5
